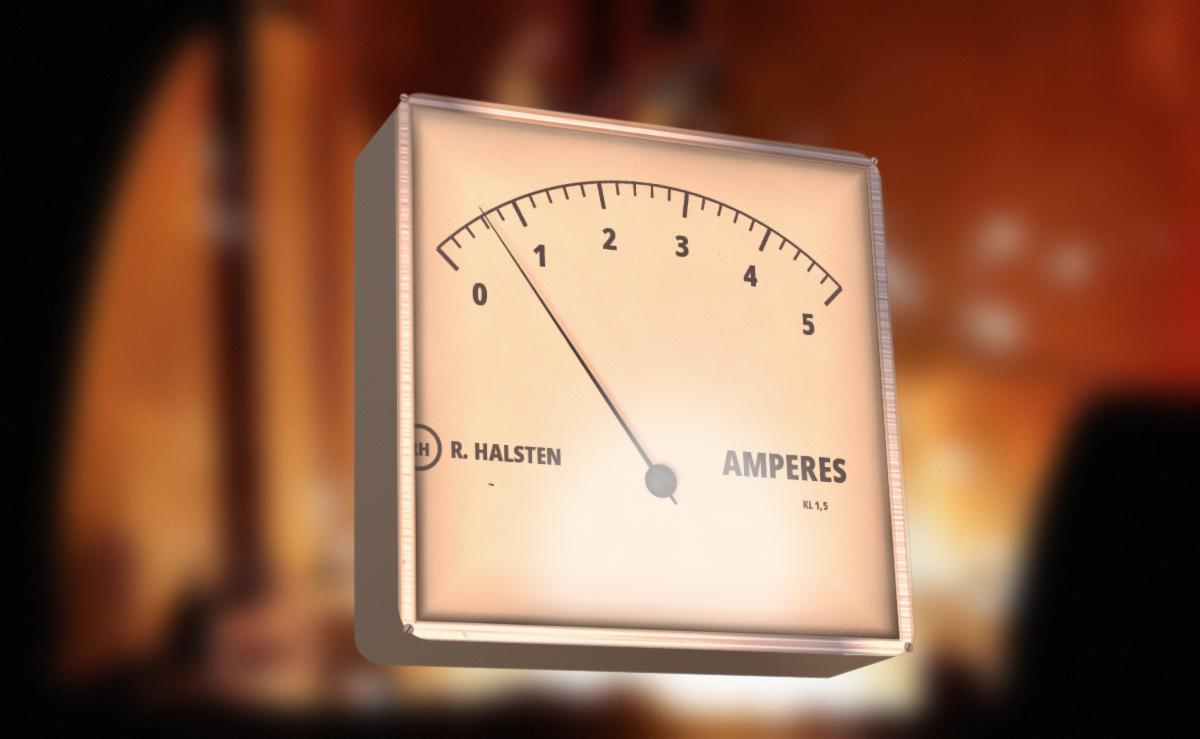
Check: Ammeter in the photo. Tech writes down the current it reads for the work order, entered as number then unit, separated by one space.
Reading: 0.6 A
